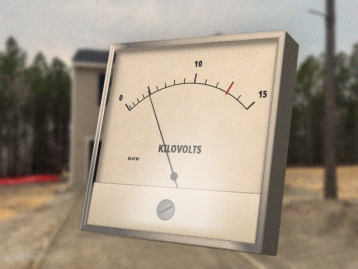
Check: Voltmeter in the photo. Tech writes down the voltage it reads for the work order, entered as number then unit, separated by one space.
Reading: 5 kV
